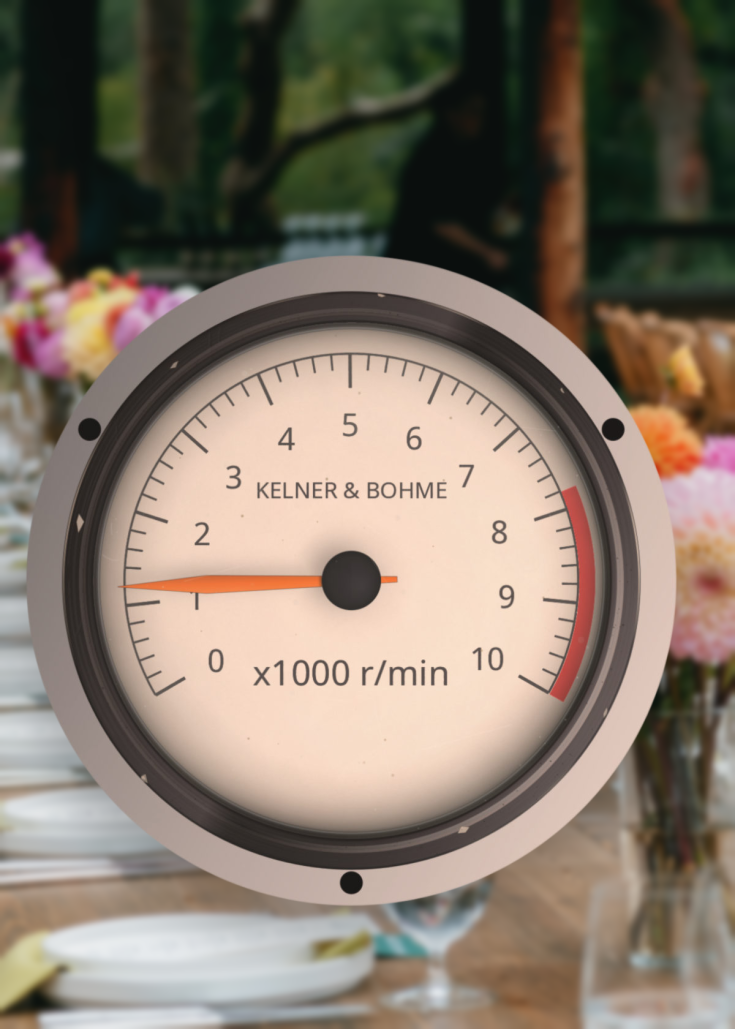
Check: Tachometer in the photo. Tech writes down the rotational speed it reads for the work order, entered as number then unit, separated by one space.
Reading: 1200 rpm
